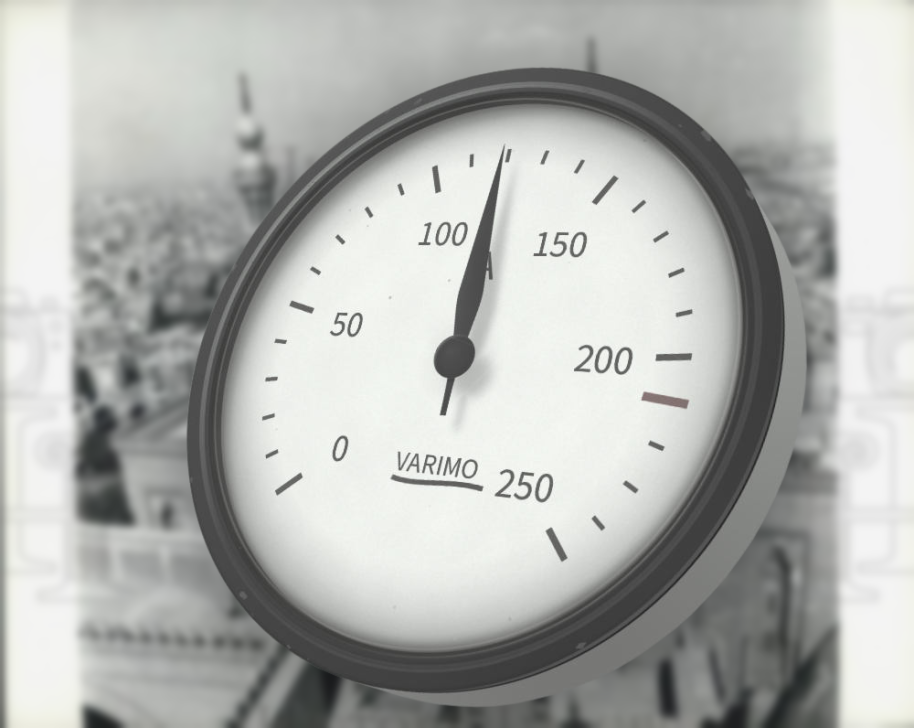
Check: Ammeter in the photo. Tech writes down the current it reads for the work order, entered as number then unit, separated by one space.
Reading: 120 A
